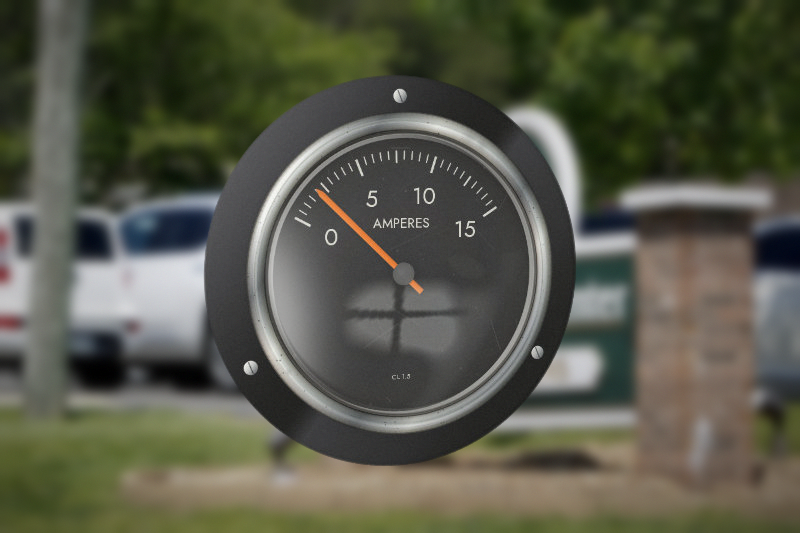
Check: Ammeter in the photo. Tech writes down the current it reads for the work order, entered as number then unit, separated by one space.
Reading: 2 A
